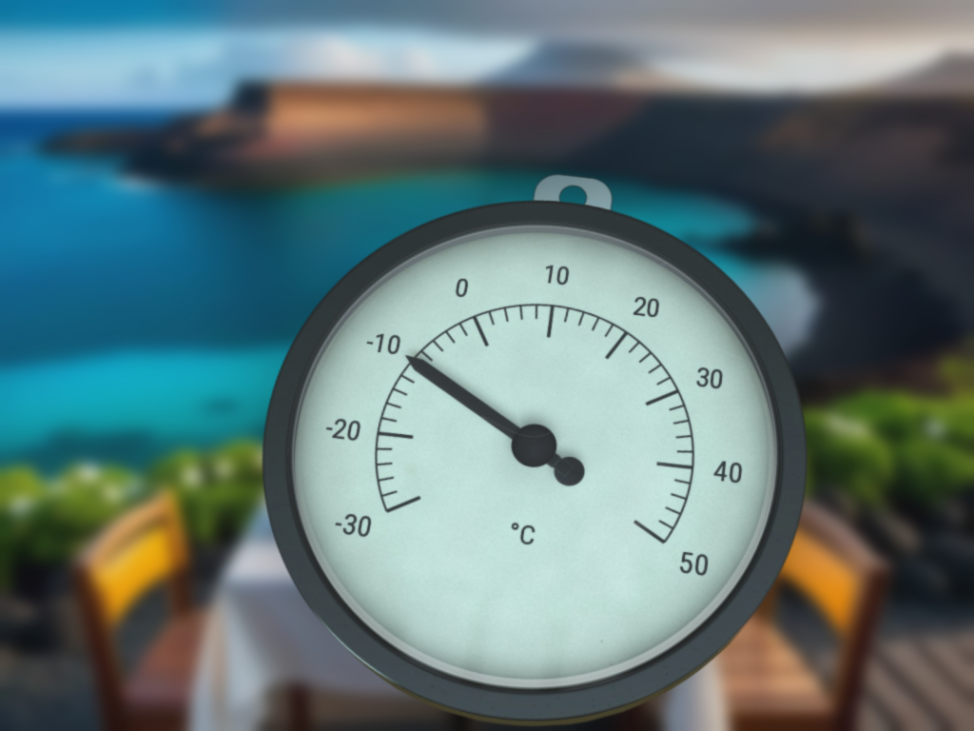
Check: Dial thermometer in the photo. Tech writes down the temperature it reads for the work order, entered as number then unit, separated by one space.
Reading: -10 °C
